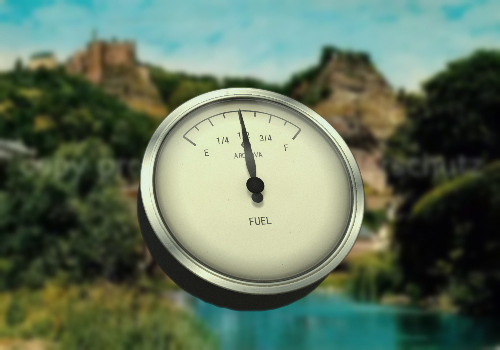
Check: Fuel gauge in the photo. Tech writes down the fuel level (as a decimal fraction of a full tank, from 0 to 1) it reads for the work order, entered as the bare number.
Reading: 0.5
